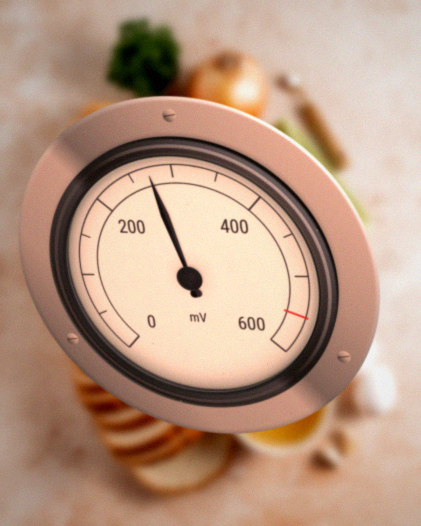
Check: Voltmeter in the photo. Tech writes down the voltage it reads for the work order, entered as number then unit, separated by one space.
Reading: 275 mV
